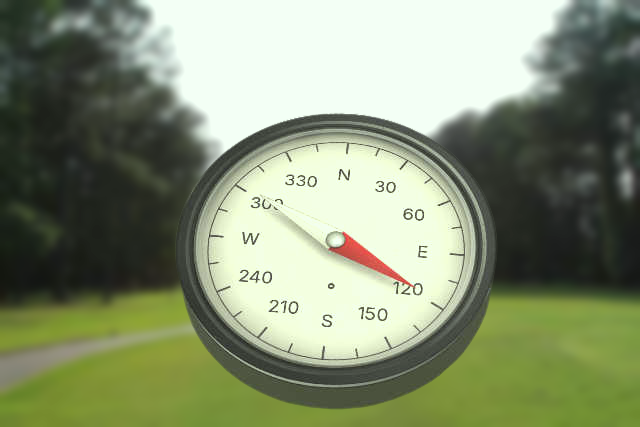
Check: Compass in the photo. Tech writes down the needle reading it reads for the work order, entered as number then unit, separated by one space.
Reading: 120 °
